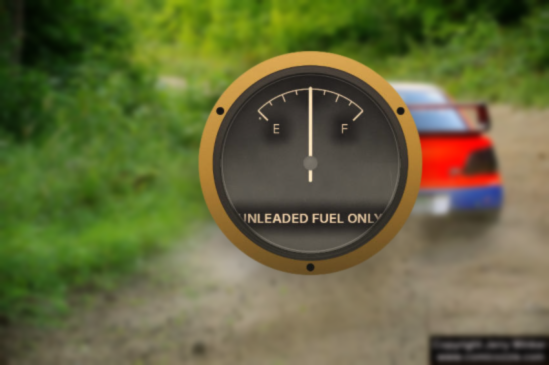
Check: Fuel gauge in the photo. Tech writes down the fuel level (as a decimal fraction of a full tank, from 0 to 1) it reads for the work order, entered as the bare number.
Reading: 0.5
